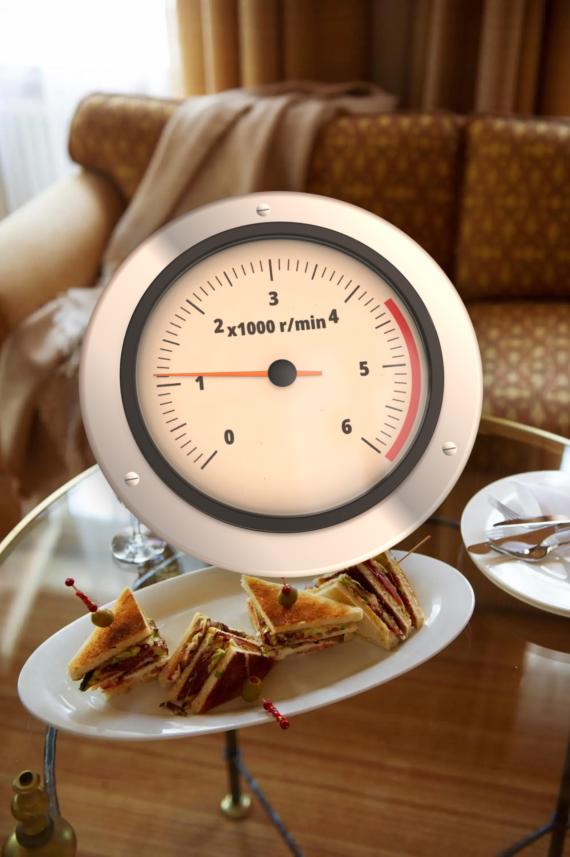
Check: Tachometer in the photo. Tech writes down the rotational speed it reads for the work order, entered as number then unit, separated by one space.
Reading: 1100 rpm
